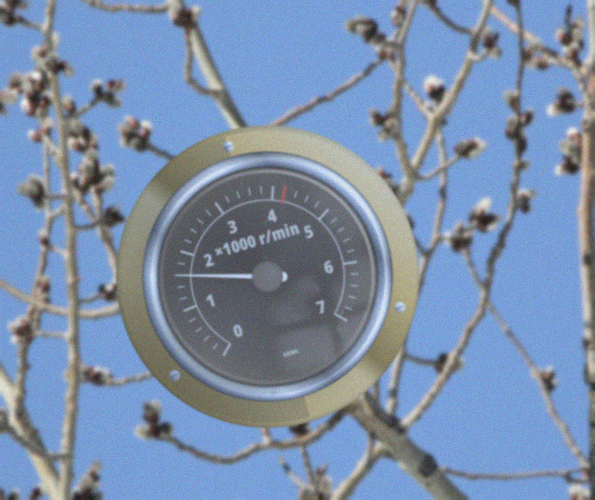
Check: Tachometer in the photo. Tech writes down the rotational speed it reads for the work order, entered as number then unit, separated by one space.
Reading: 1600 rpm
